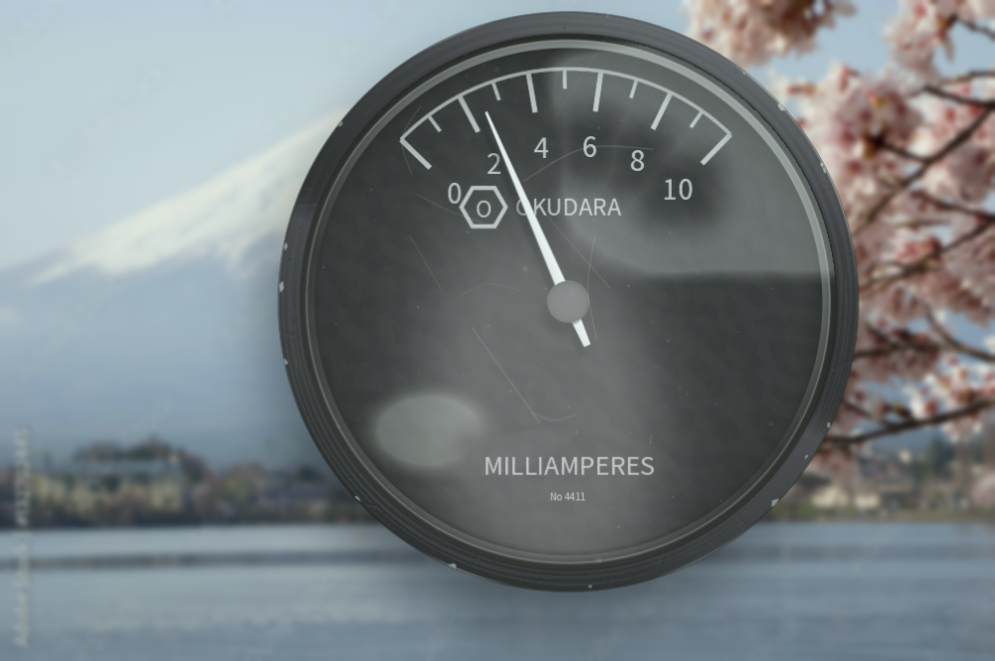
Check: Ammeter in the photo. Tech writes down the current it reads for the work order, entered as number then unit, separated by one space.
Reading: 2.5 mA
